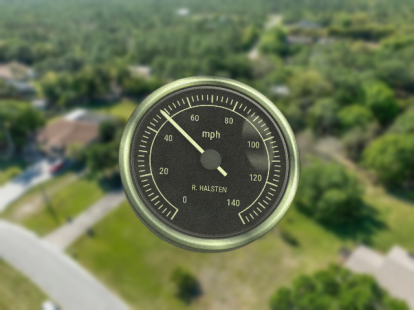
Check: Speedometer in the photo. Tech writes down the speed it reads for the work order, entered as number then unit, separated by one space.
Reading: 48 mph
